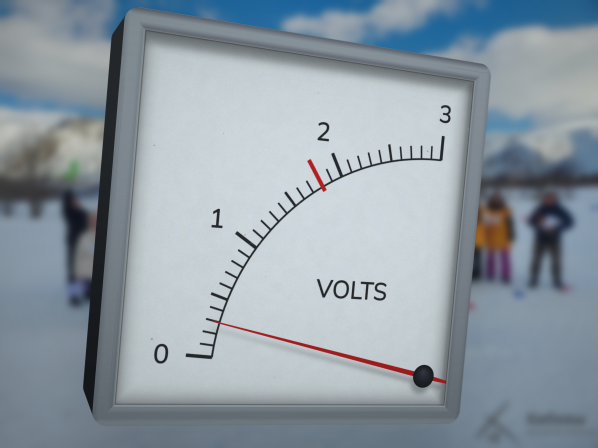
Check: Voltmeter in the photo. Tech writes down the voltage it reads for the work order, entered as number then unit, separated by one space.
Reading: 0.3 V
